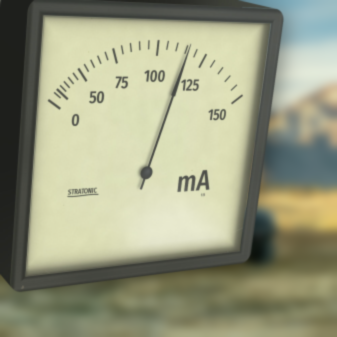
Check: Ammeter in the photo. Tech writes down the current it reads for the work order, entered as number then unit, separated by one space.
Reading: 115 mA
